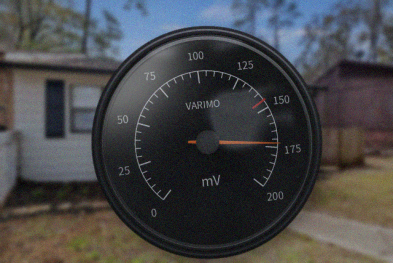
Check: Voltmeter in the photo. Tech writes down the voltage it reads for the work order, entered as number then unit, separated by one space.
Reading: 172.5 mV
